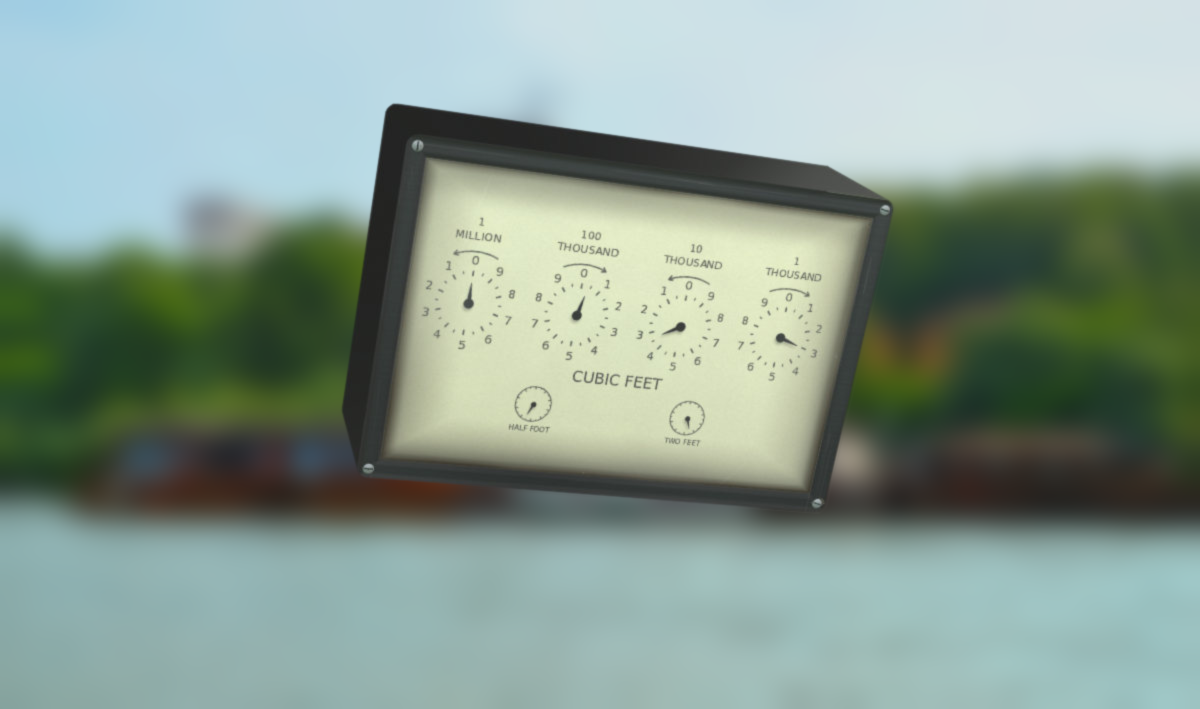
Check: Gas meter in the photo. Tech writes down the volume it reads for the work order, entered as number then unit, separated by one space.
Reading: 3300 ft³
